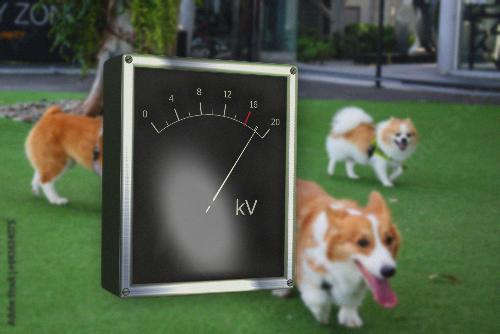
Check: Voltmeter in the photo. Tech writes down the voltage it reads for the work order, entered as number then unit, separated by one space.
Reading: 18 kV
